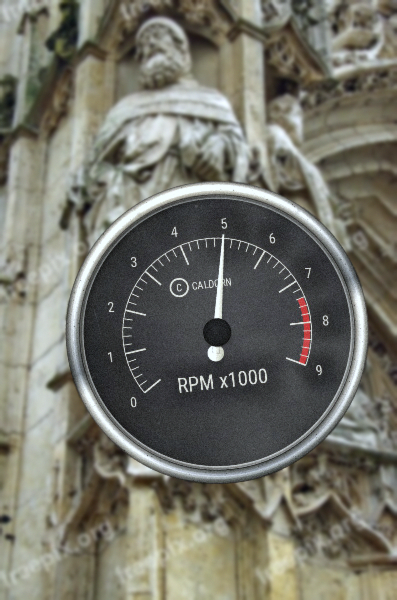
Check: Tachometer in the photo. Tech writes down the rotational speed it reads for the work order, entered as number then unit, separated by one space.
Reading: 5000 rpm
